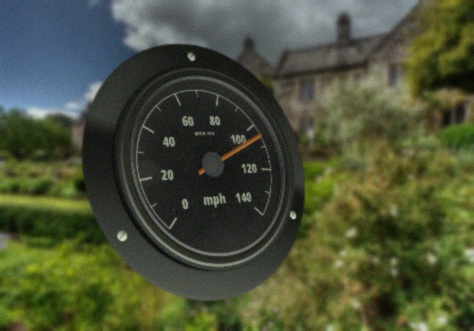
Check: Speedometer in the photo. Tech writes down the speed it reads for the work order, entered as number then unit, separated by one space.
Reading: 105 mph
